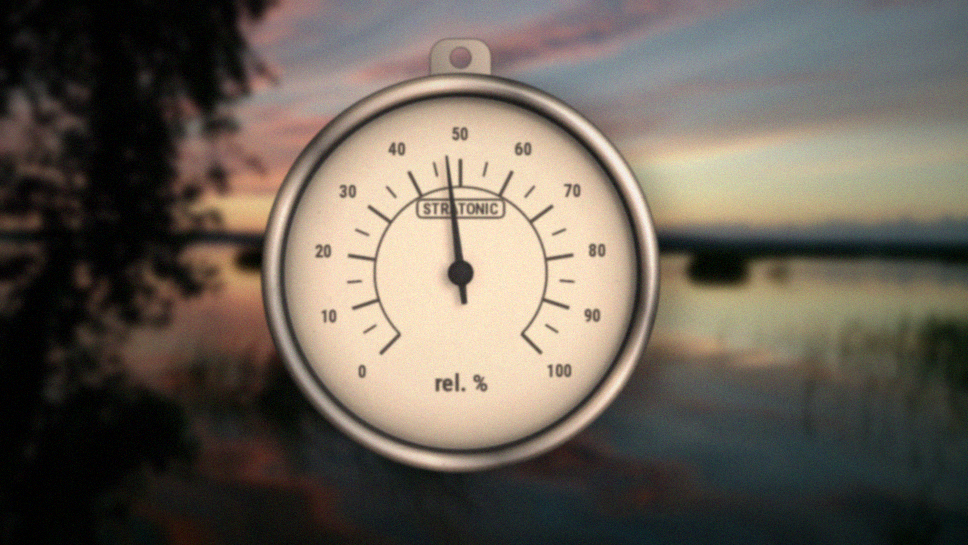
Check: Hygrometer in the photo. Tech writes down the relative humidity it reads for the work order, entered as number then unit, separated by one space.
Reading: 47.5 %
